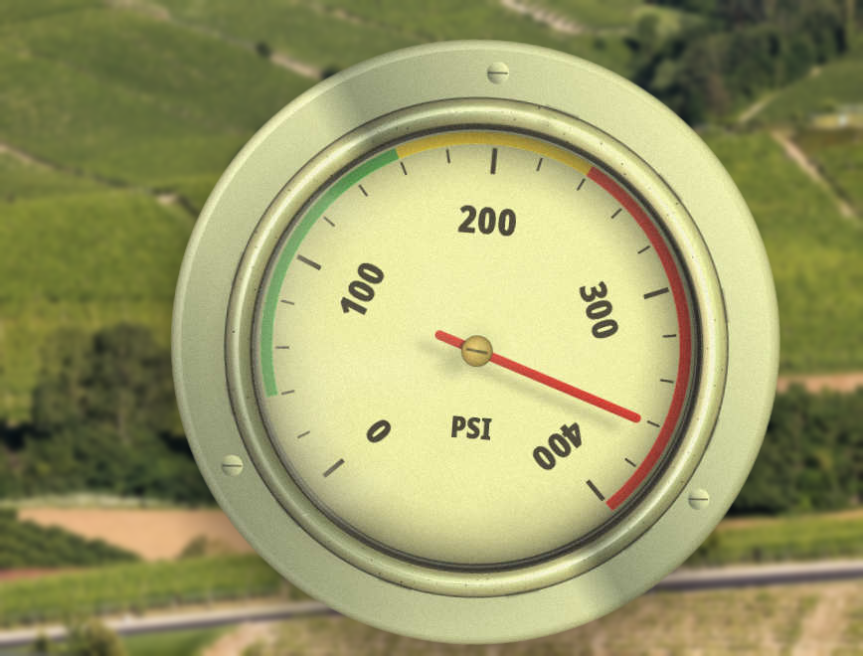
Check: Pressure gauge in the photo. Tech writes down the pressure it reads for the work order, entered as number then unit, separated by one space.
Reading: 360 psi
